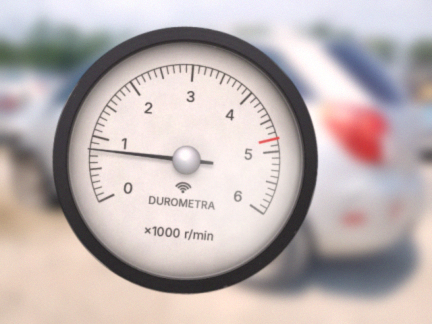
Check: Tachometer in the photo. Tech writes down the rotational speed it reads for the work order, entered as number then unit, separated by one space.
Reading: 800 rpm
